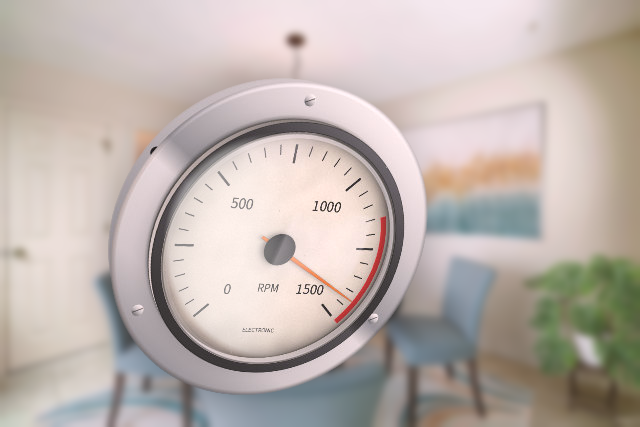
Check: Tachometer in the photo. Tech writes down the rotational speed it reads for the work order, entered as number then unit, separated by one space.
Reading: 1425 rpm
